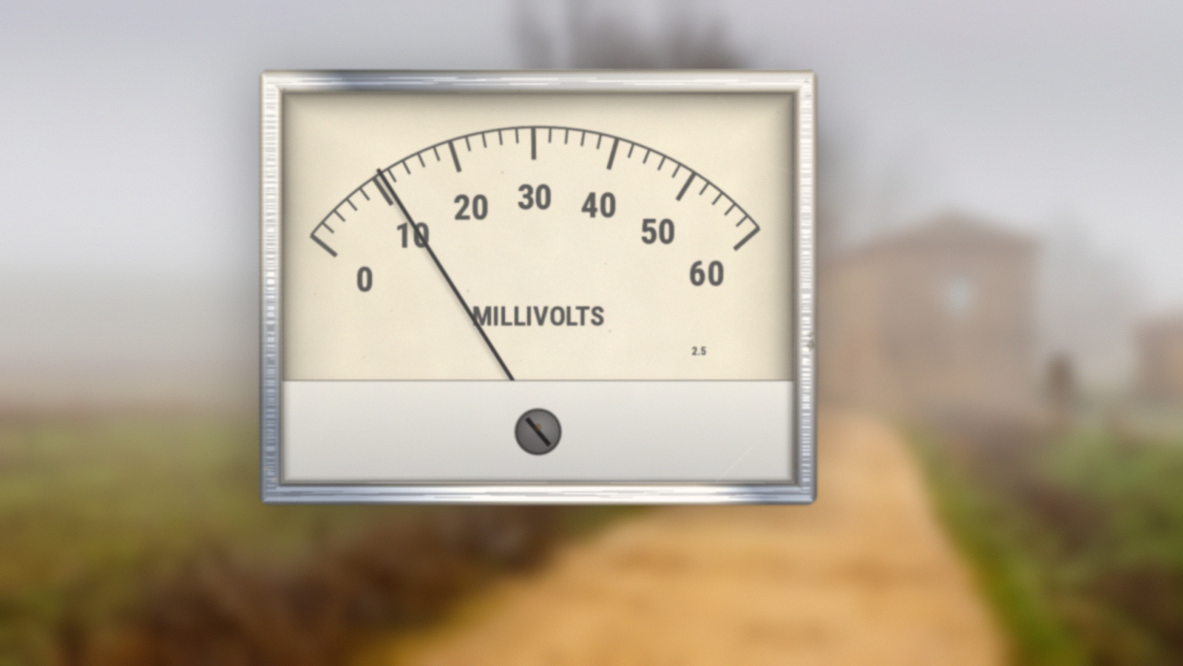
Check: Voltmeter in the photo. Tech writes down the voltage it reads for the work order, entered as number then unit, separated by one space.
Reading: 11 mV
